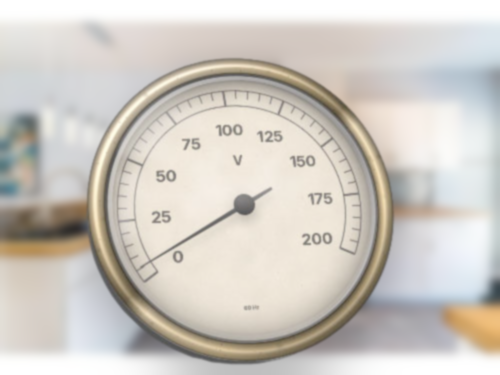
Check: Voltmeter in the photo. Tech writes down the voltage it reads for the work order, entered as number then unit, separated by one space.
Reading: 5 V
